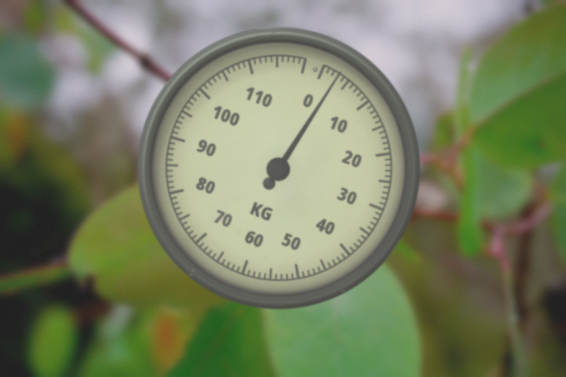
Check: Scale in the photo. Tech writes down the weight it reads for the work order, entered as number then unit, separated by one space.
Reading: 3 kg
